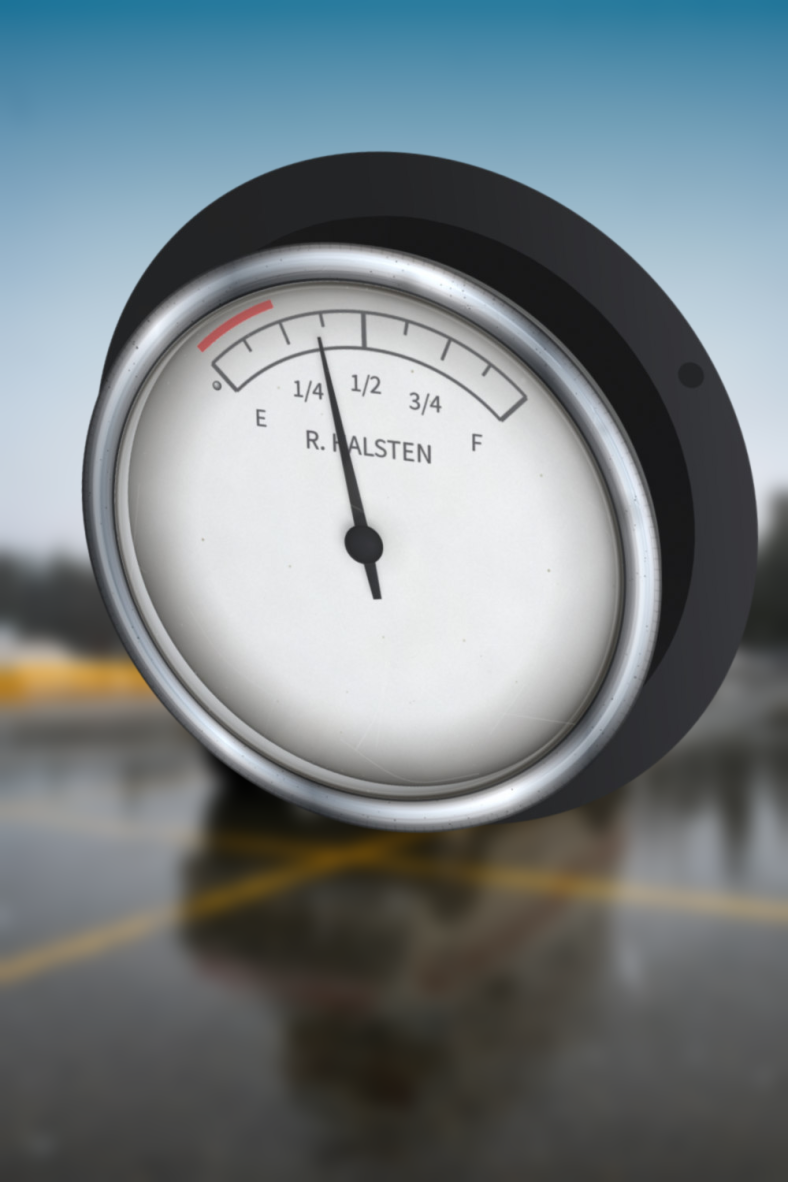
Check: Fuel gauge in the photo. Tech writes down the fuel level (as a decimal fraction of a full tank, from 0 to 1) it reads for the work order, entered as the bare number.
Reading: 0.375
